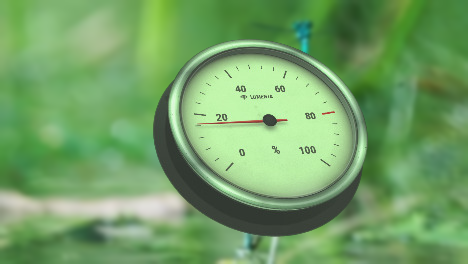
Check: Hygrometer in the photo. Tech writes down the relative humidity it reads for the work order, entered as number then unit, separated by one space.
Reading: 16 %
